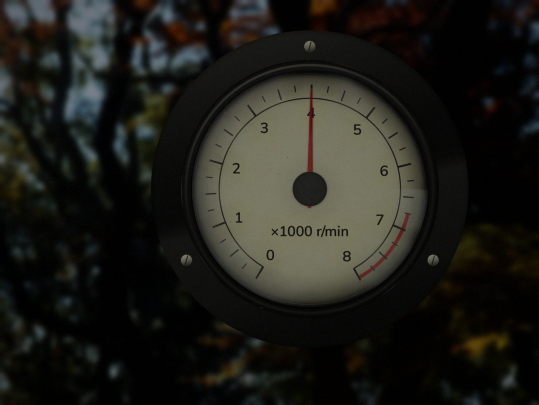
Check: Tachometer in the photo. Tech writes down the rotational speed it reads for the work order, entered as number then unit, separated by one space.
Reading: 4000 rpm
